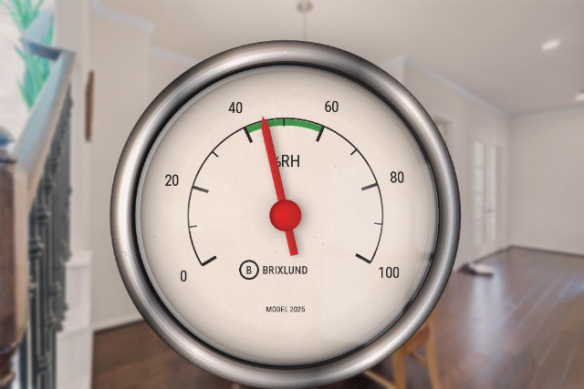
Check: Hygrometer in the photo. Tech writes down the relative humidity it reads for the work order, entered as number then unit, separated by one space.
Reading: 45 %
